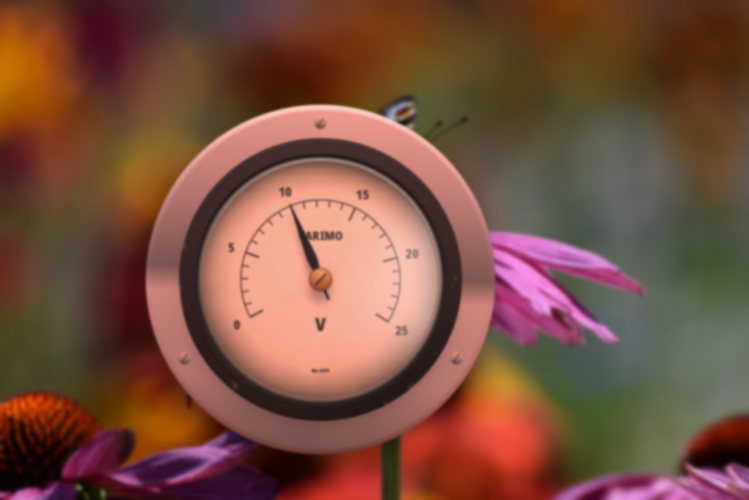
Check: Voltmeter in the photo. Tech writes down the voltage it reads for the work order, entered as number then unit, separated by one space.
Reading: 10 V
